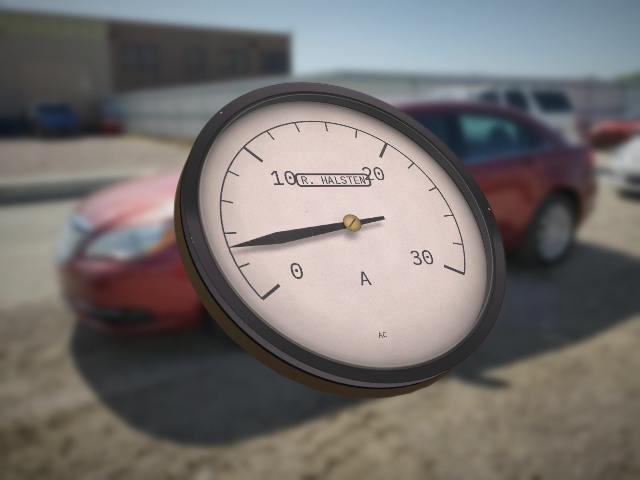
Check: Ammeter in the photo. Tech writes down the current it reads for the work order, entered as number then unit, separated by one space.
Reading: 3 A
